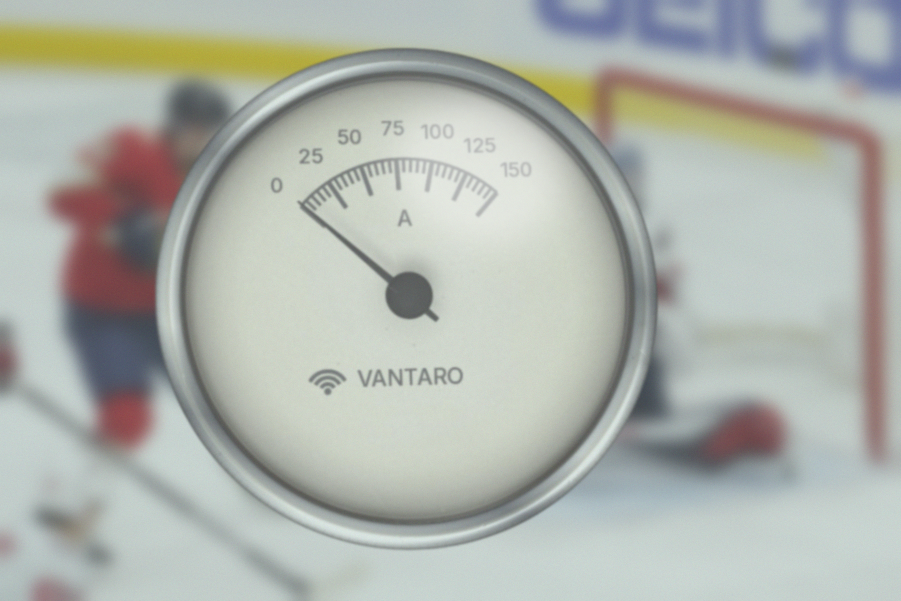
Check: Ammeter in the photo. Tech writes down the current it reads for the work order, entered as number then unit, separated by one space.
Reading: 0 A
